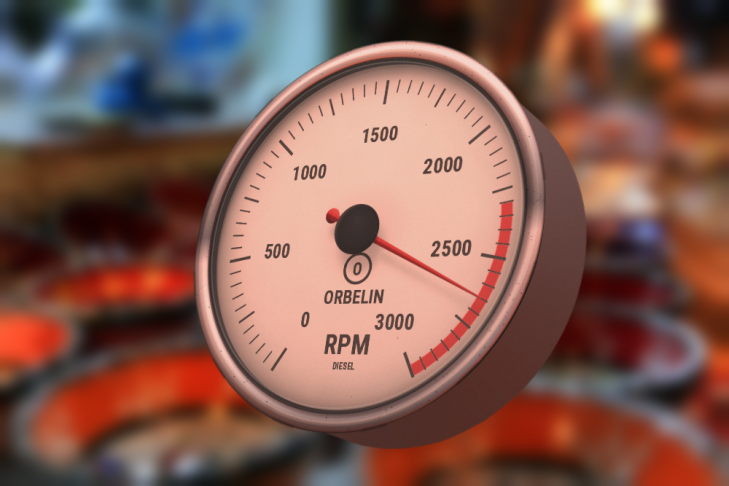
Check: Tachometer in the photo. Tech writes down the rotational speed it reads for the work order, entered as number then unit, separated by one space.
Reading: 2650 rpm
